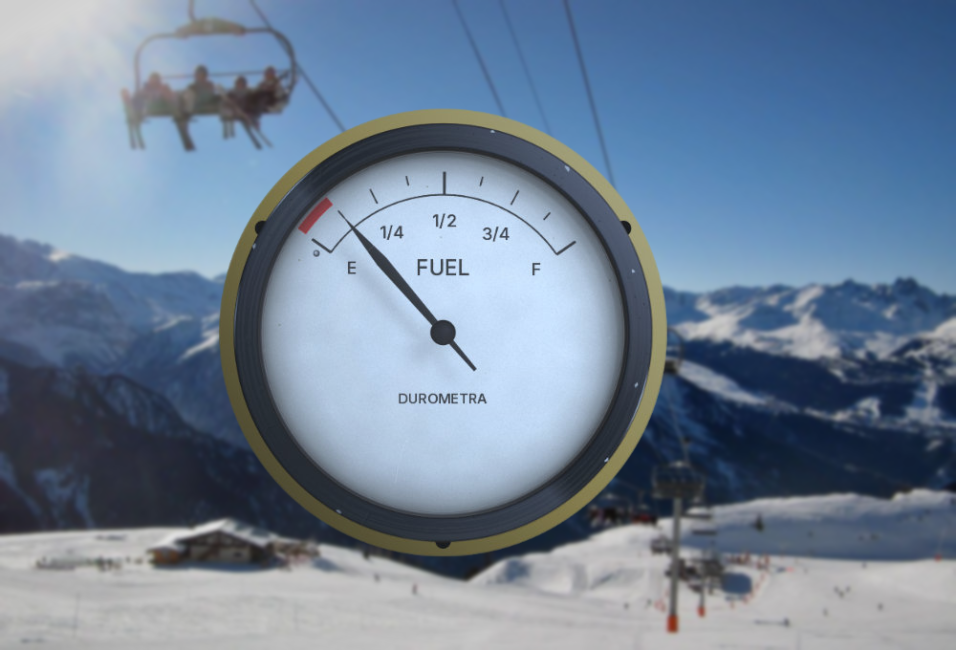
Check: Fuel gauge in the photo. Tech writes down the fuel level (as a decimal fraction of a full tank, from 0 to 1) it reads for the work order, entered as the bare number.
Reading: 0.125
